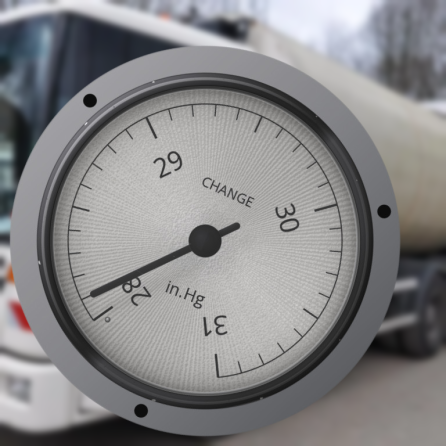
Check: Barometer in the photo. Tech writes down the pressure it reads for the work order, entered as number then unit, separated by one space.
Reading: 28.1 inHg
